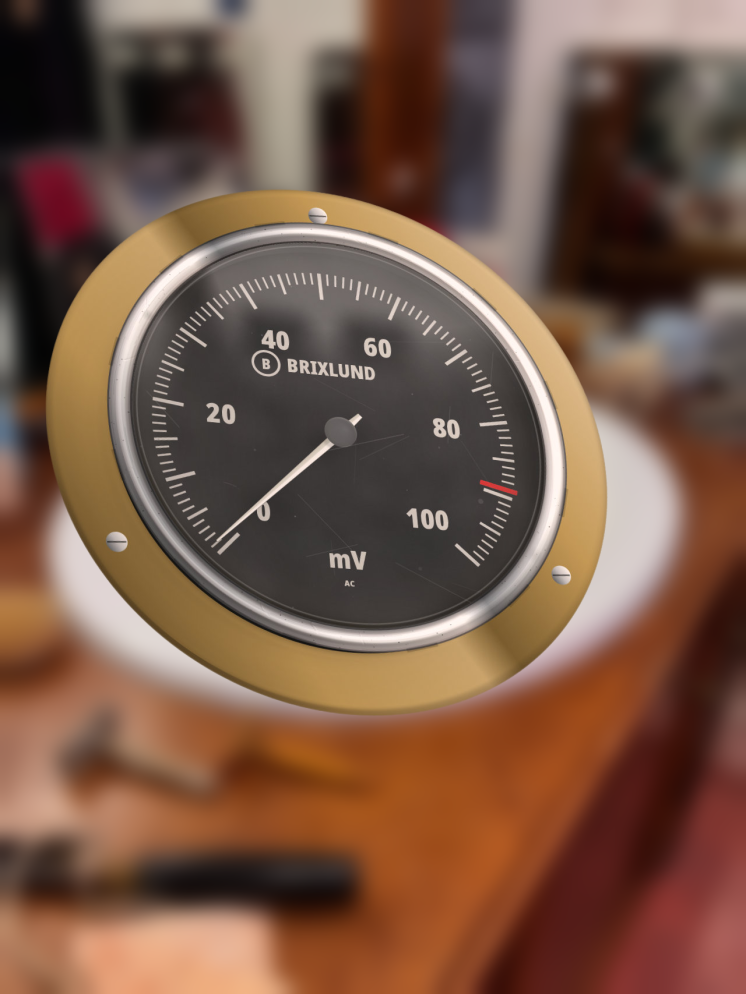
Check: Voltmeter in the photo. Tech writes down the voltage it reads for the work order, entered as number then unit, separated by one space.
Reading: 1 mV
